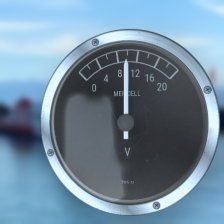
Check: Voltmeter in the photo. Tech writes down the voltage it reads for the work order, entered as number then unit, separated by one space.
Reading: 10 V
